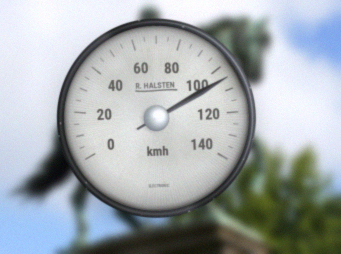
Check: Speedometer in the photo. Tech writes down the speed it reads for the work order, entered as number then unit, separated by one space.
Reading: 105 km/h
